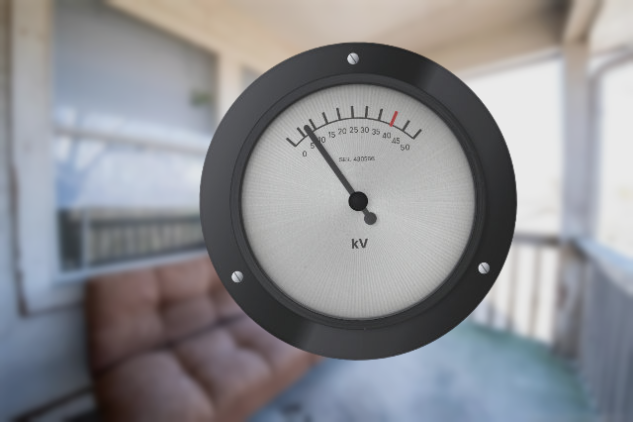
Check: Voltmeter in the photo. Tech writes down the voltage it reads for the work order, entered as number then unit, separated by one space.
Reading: 7.5 kV
